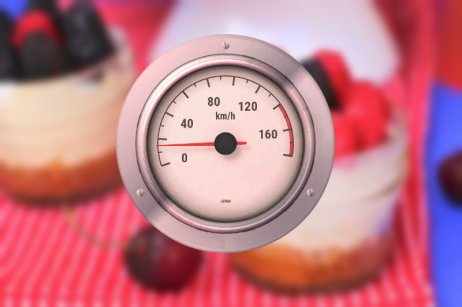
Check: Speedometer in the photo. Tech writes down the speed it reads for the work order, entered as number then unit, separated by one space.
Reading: 15 km/h
